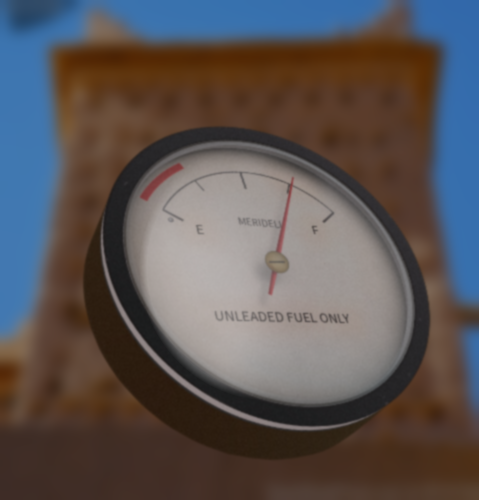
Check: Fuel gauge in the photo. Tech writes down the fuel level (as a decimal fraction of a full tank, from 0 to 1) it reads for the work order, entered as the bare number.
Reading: 0.75
